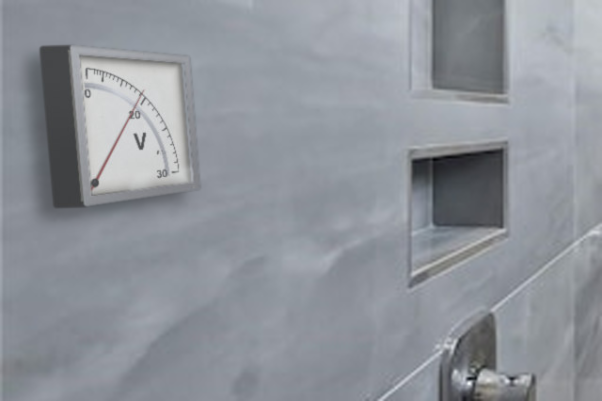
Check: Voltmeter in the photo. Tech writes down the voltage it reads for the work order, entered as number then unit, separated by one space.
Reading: 19 V
